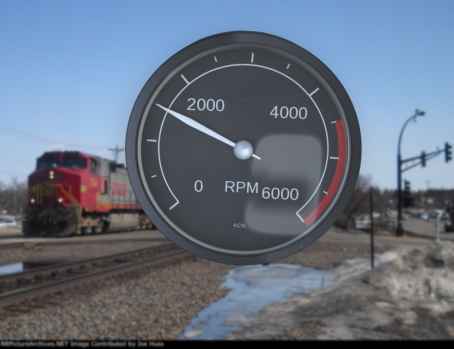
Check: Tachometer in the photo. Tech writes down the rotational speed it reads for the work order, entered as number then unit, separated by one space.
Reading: 1500 rpm
